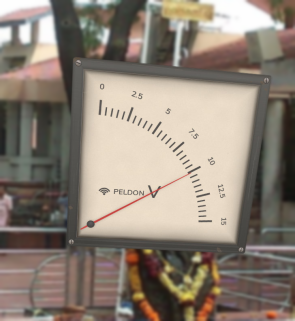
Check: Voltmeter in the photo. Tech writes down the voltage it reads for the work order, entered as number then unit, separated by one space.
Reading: 10 V
